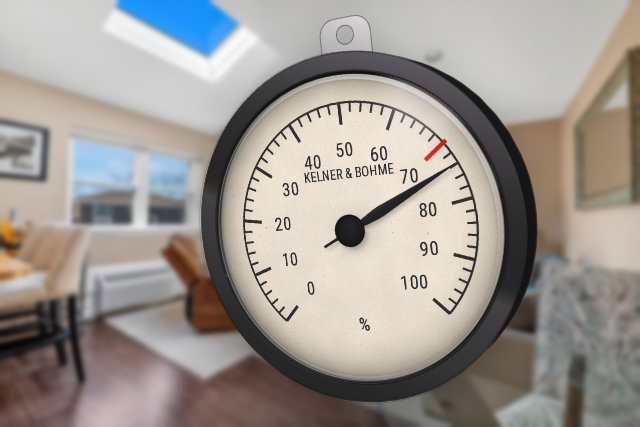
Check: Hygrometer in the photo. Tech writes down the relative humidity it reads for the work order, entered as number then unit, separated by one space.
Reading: 74 %
